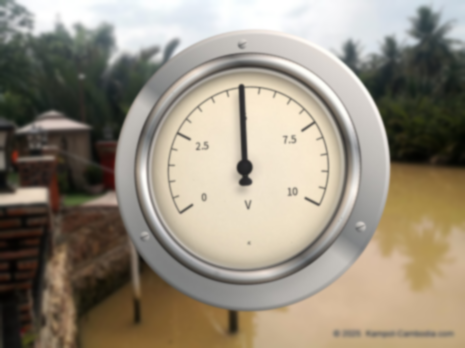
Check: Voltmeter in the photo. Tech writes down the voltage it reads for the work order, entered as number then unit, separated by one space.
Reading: 5 V
